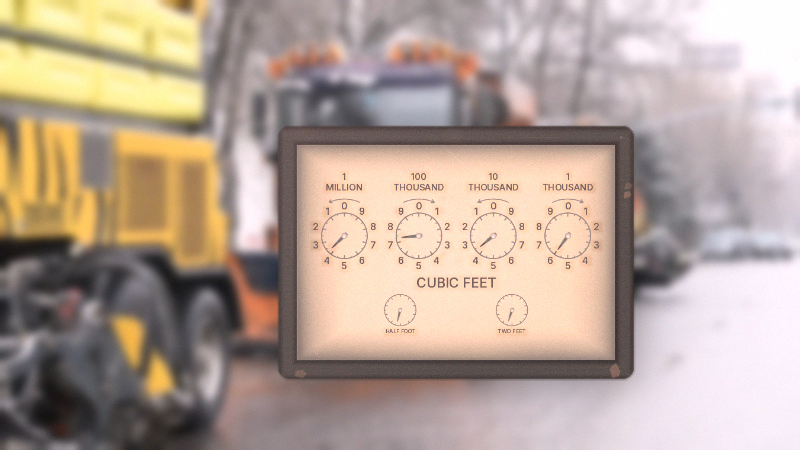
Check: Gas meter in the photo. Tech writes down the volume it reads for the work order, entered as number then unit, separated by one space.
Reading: 373600 ft³
